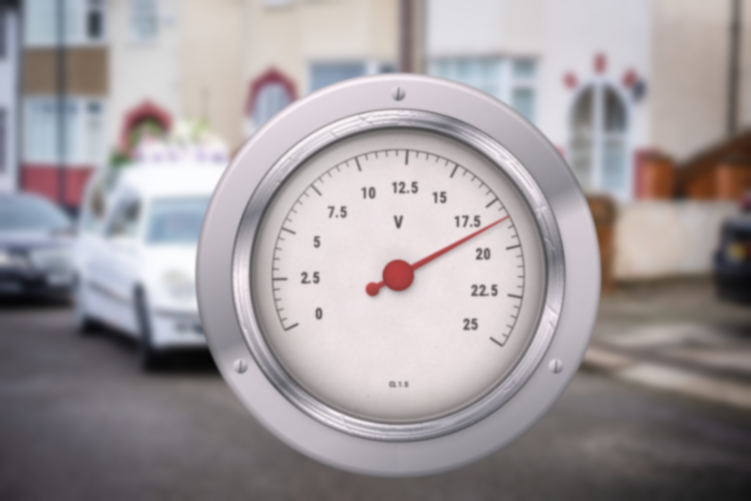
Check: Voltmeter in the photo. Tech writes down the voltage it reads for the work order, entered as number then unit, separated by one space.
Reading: 18.5 V
